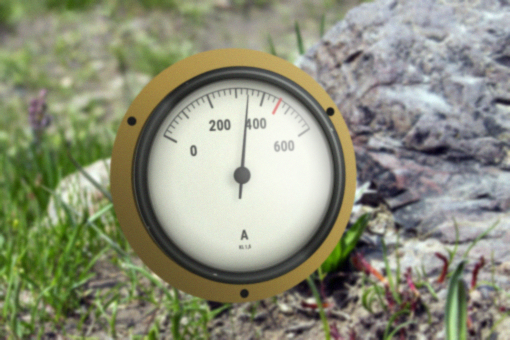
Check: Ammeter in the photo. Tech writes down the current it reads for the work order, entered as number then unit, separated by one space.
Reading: 340 A
